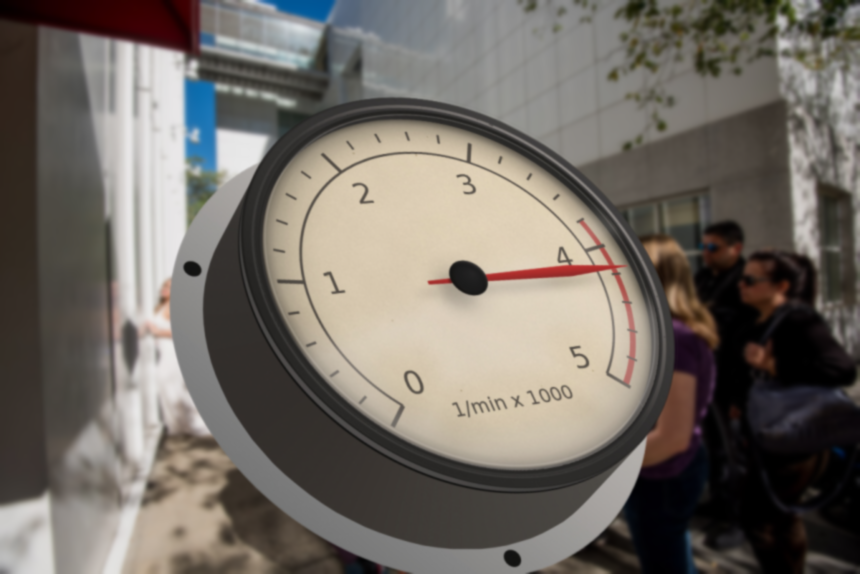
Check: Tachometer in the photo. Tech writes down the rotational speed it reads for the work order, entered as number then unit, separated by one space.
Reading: 4200 rpm
